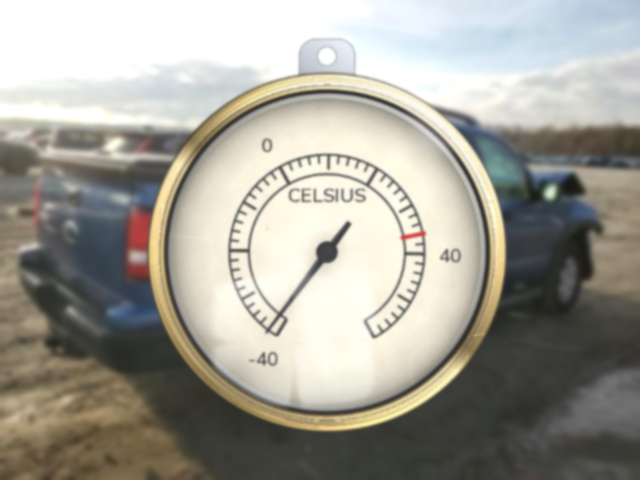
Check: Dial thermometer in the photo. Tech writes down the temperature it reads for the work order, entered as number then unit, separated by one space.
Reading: -38 °C
